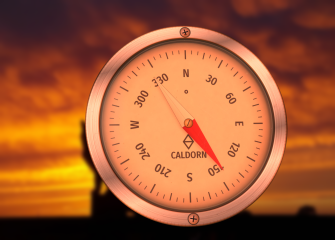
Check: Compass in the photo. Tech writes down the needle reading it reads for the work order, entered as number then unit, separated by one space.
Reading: 145 °
